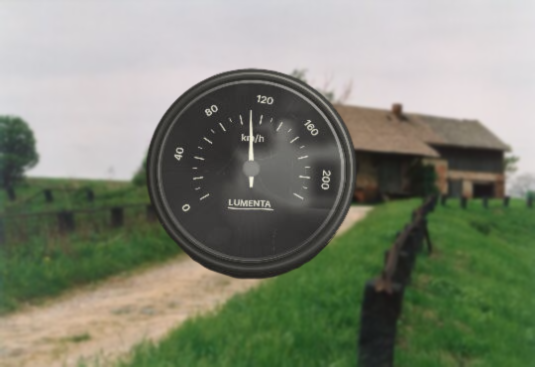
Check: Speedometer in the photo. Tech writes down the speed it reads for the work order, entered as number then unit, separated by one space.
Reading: 110 km/h
